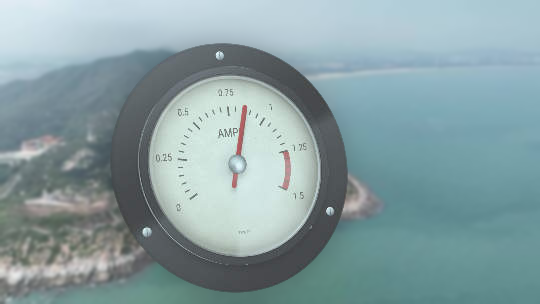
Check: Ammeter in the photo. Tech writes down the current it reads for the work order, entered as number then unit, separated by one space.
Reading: 0.85 A
